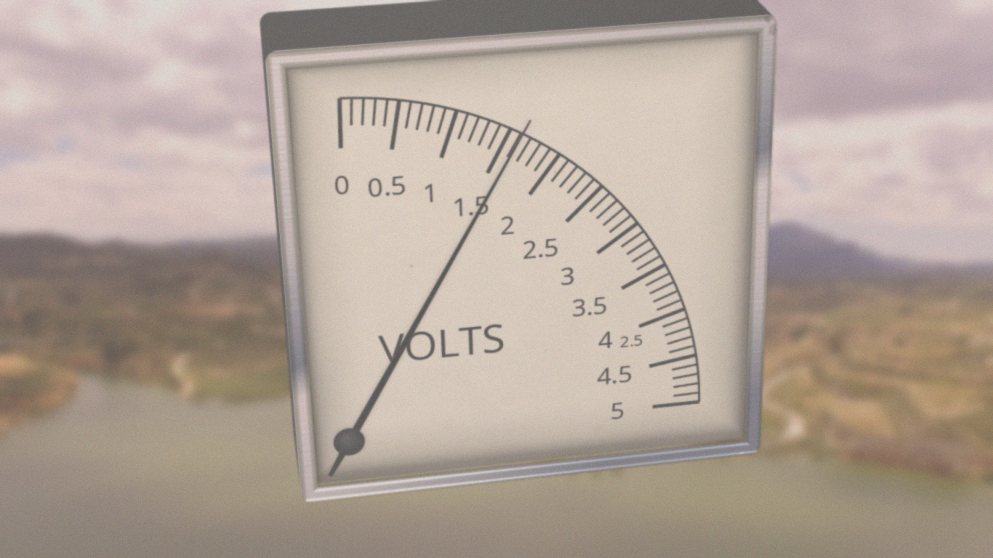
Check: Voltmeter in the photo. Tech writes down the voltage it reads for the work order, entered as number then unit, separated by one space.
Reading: 1.6 V
